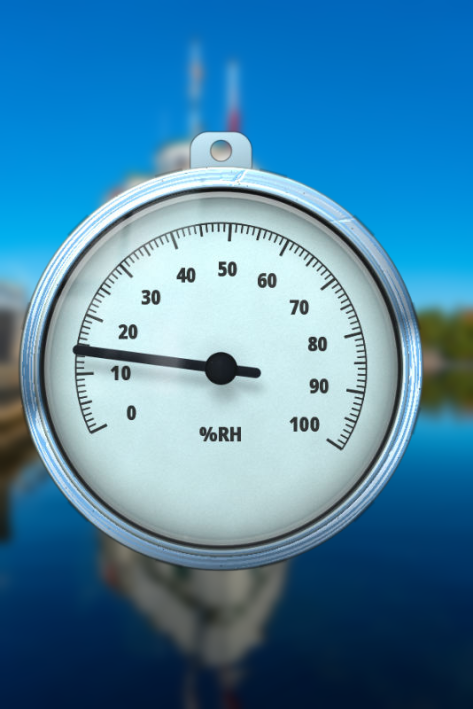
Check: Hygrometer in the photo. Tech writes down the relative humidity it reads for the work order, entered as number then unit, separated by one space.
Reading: 14 %
